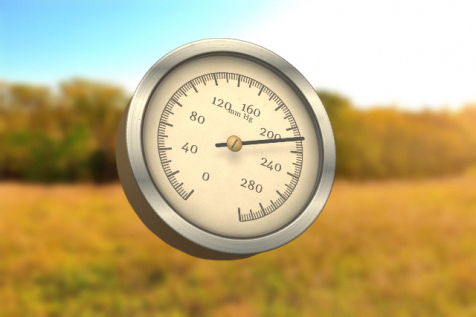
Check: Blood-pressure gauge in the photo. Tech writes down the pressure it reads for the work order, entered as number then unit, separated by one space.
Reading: 210 mmHg
